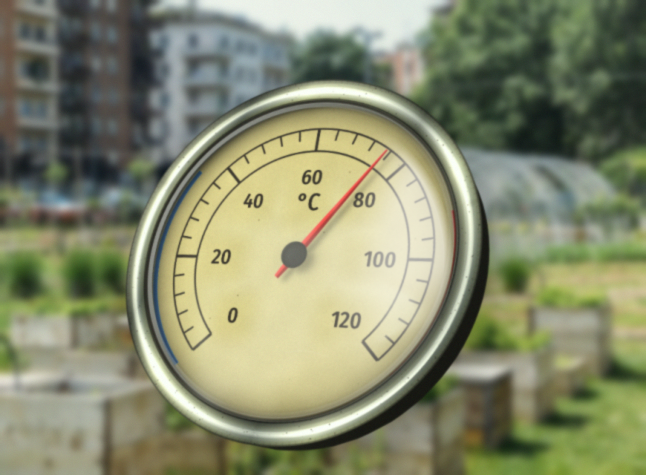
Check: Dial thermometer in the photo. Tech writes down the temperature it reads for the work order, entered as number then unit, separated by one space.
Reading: 76 °C
